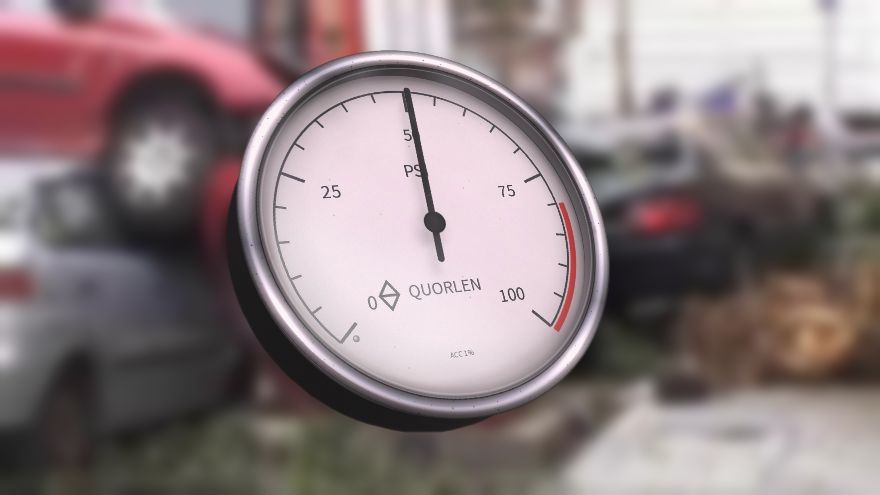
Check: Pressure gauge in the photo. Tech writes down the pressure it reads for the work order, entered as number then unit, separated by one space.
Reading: 50 psi
